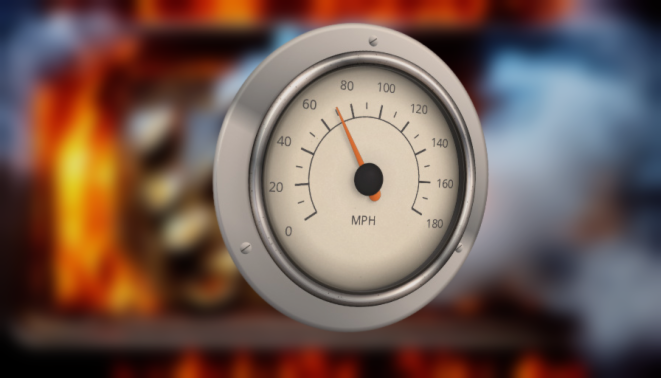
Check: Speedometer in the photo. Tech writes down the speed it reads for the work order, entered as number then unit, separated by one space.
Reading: 70 mph
